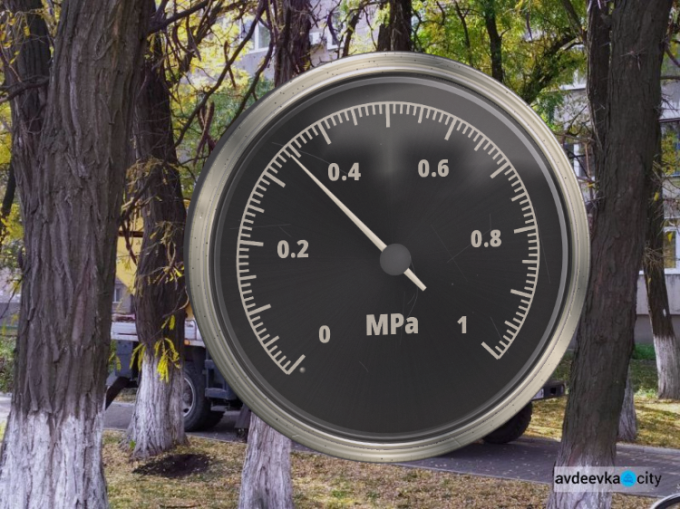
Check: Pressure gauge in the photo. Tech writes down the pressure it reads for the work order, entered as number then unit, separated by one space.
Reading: 0.34 MPa
